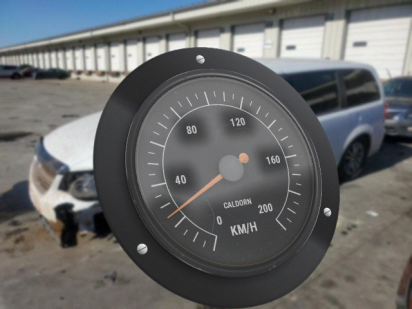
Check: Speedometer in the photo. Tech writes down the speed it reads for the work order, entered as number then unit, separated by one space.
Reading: 25 km/h
